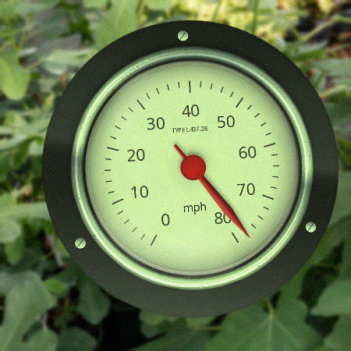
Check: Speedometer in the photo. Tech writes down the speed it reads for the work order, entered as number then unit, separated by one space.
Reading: 78 mph
